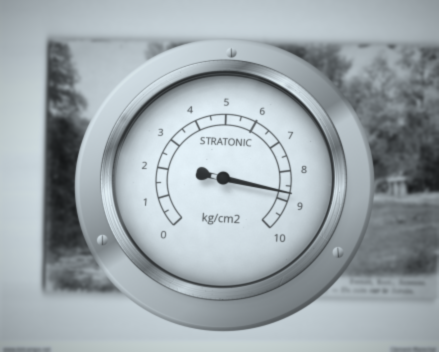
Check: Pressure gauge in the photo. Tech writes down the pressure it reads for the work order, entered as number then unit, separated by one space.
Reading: 8.75 kg/cm²
